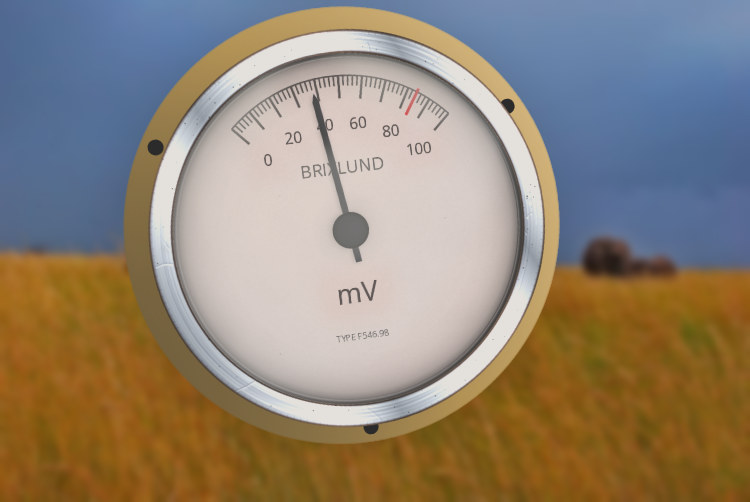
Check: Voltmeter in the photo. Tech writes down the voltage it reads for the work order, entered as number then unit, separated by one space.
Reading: 38 mV
